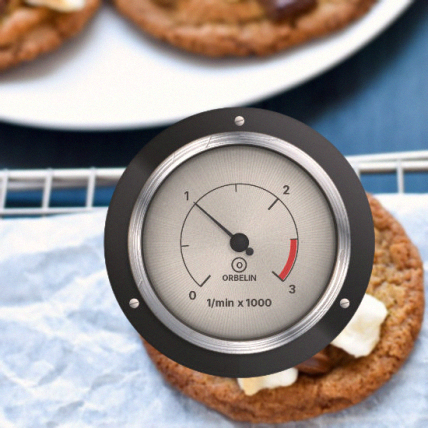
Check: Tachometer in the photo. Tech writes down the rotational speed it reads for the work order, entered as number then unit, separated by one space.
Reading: 1000 rpm
